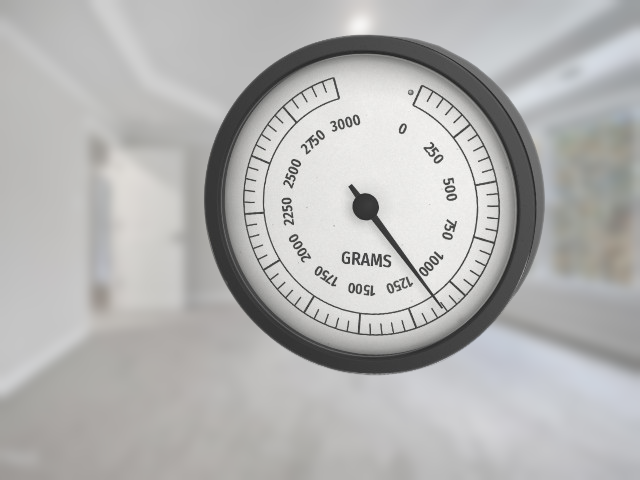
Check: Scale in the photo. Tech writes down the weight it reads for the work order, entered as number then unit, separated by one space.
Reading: 1100 g
